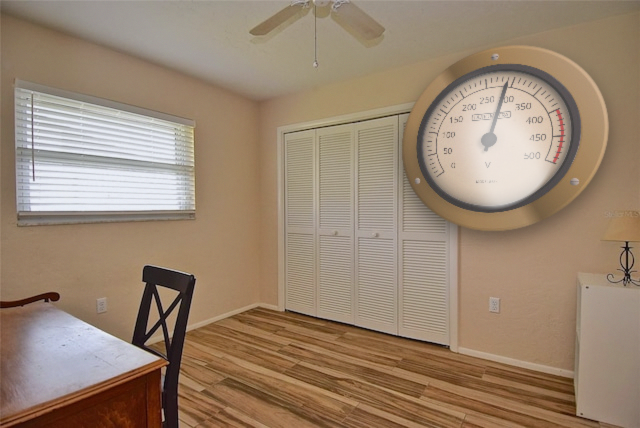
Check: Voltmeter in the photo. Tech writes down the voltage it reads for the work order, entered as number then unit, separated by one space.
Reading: 290 V
